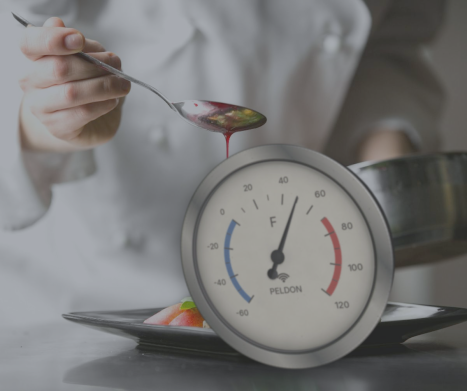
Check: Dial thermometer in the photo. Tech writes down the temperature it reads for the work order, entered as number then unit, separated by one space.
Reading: 50 °F
